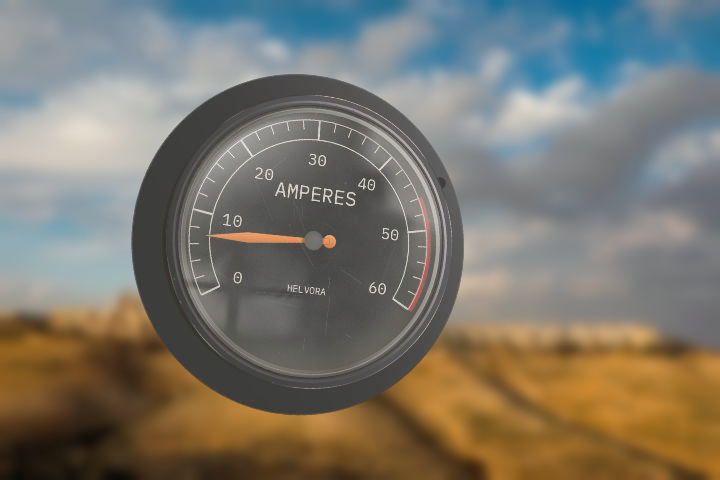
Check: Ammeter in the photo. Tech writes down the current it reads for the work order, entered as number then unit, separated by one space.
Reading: 7 A
